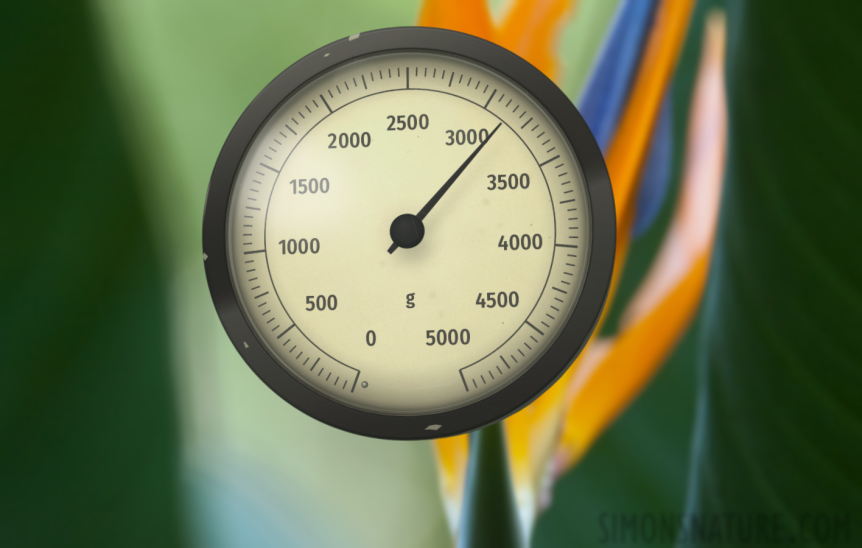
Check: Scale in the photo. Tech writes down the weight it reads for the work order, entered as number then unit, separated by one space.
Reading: 3150 g
